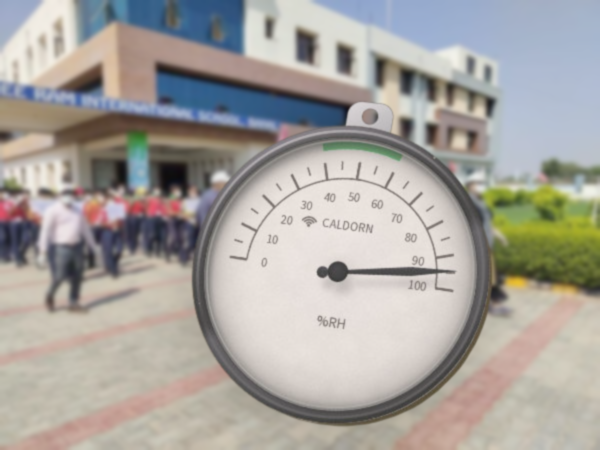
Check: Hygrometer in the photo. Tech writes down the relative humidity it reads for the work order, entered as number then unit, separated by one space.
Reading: 95 %
